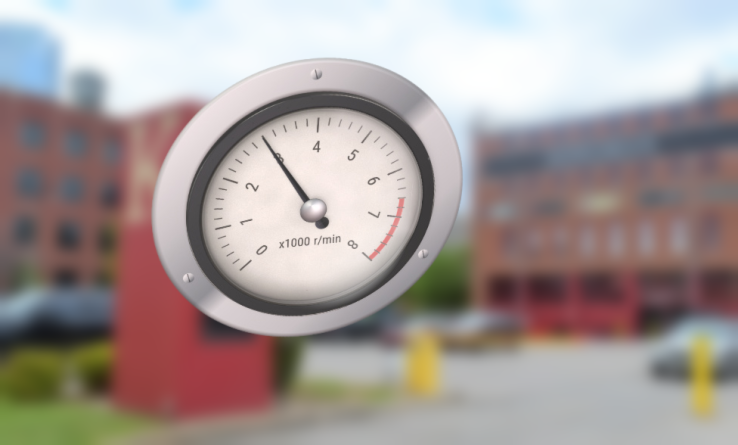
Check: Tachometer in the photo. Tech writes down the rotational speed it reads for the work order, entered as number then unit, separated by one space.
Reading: 3000 rpm
